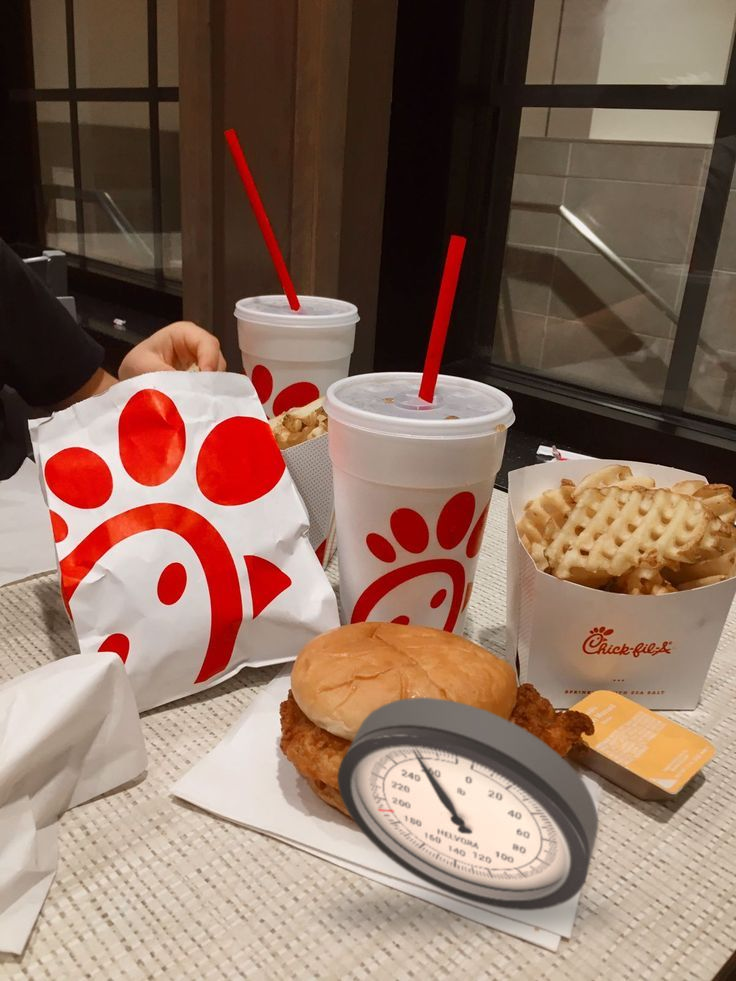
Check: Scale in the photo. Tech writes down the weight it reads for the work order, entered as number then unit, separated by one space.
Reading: 260 lb
